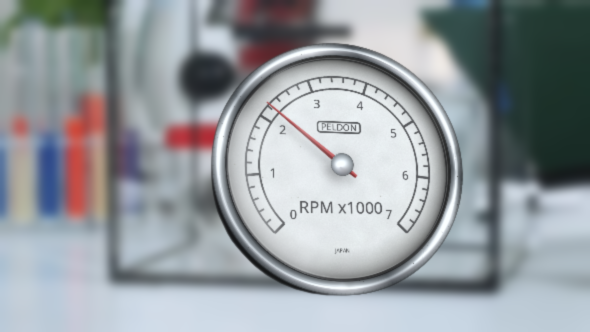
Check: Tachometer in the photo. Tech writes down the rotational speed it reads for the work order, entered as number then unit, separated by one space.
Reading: 2200 rpm
